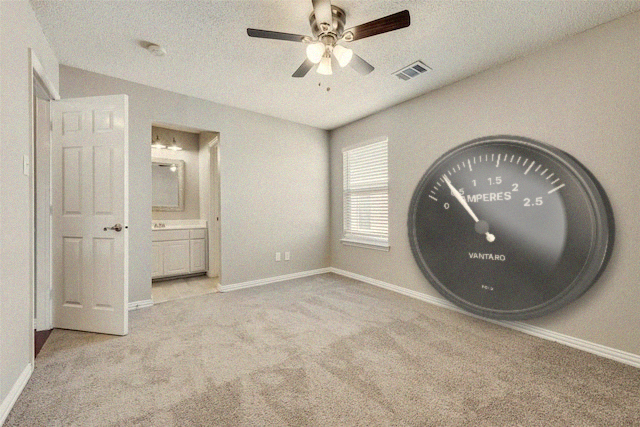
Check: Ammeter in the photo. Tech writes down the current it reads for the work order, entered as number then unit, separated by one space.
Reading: 0.5 A
